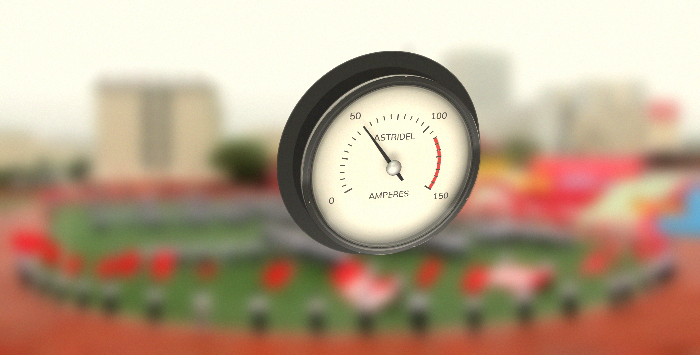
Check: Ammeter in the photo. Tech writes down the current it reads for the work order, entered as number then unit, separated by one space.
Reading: 50 A
